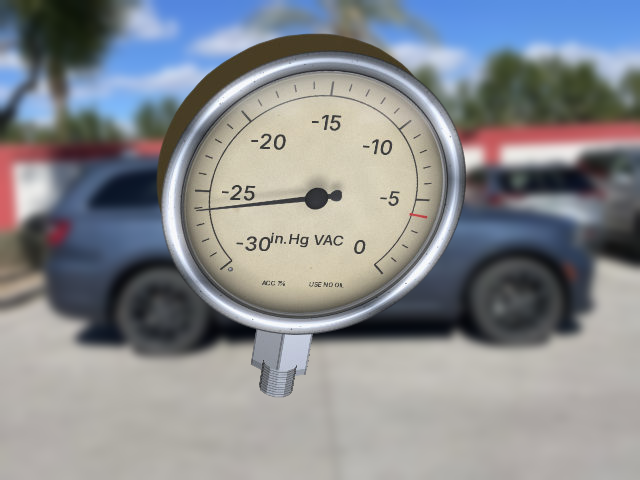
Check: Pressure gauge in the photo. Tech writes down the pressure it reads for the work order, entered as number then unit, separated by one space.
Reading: -26 inHg
